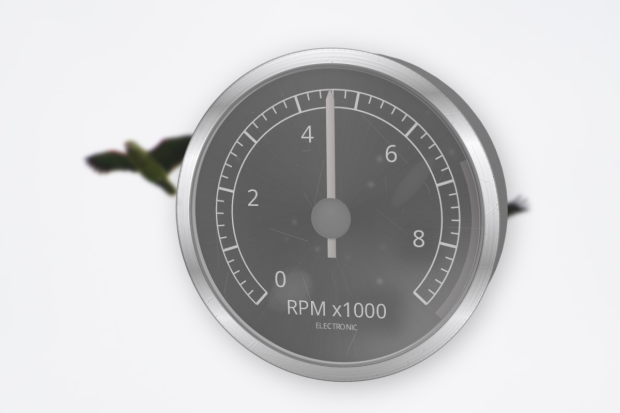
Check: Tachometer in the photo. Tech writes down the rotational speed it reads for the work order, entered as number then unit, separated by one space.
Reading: 4600 rpm
